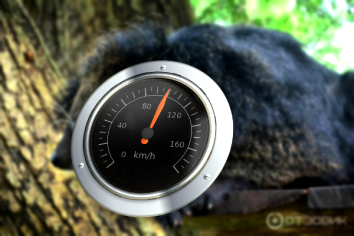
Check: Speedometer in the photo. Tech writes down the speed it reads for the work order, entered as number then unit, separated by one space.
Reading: 100 km/h
